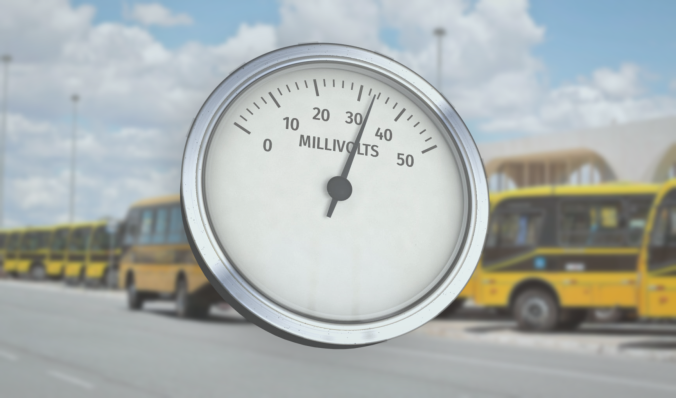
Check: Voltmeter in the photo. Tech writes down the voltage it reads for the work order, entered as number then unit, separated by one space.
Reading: 33 mV
